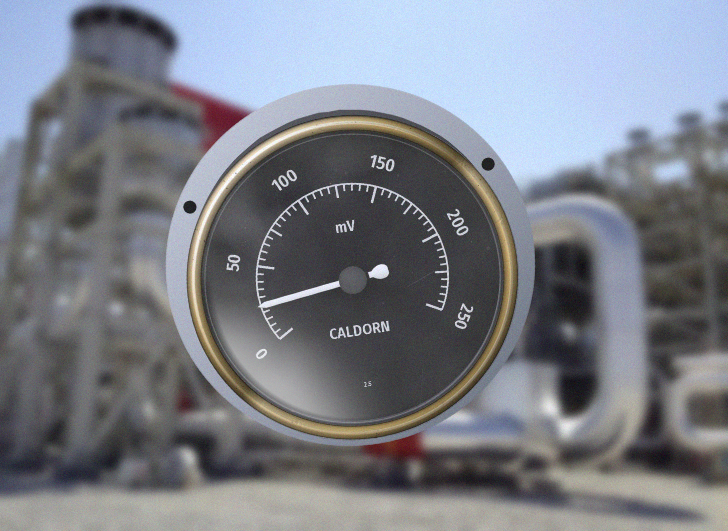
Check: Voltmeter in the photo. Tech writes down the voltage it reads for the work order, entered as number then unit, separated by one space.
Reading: 25 mV
